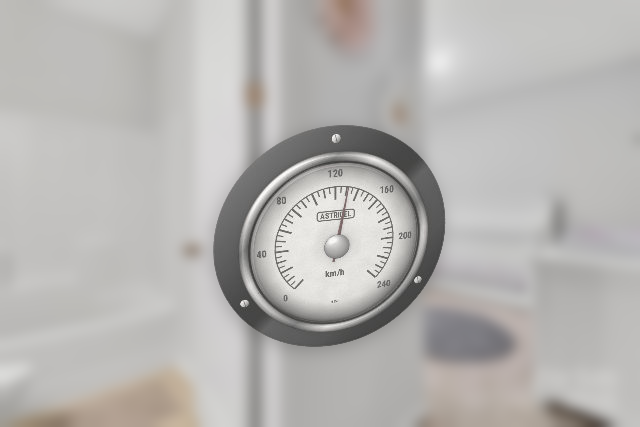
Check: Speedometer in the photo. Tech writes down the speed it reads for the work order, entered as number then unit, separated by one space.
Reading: 130 km/h
